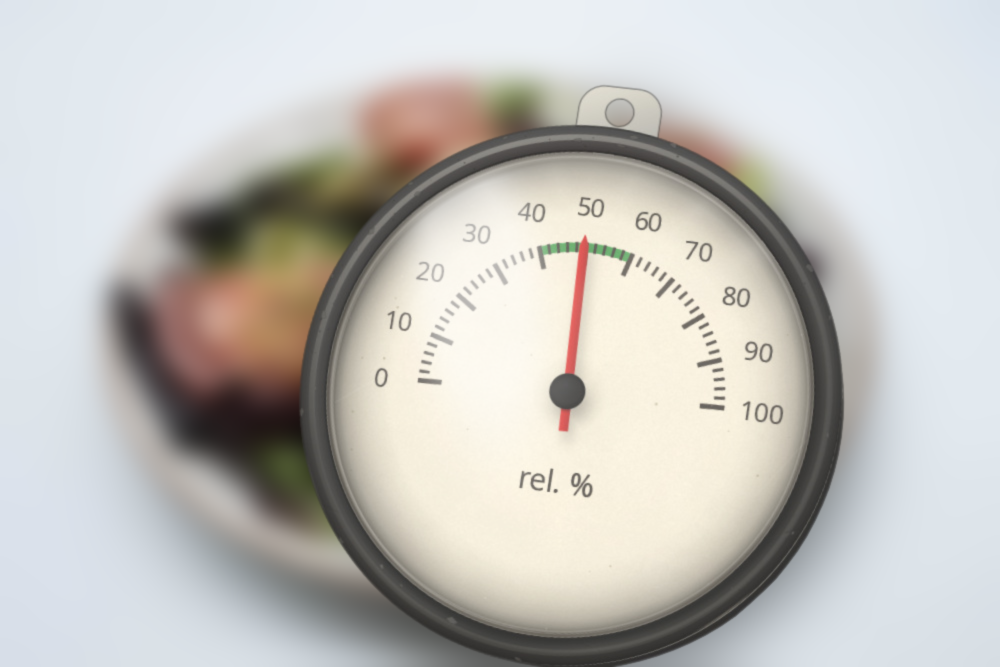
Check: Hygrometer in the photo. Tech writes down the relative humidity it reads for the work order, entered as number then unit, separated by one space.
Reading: 50 %
